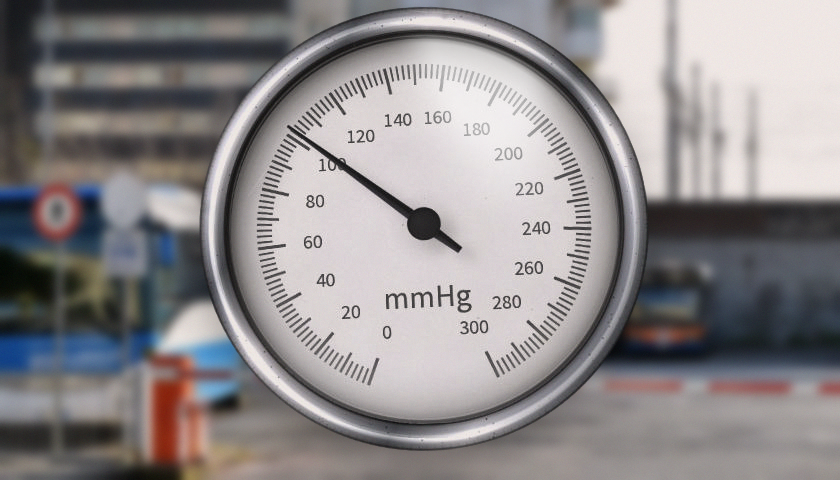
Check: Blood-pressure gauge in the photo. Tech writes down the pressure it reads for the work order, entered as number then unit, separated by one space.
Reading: 102 mmHg
